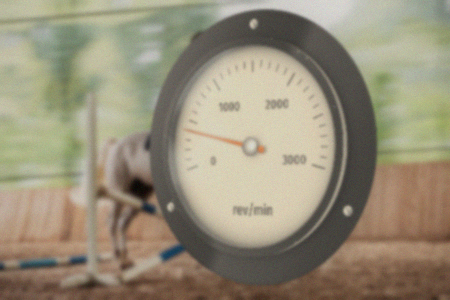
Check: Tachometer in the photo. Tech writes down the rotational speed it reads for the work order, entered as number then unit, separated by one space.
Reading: 400 rpm
